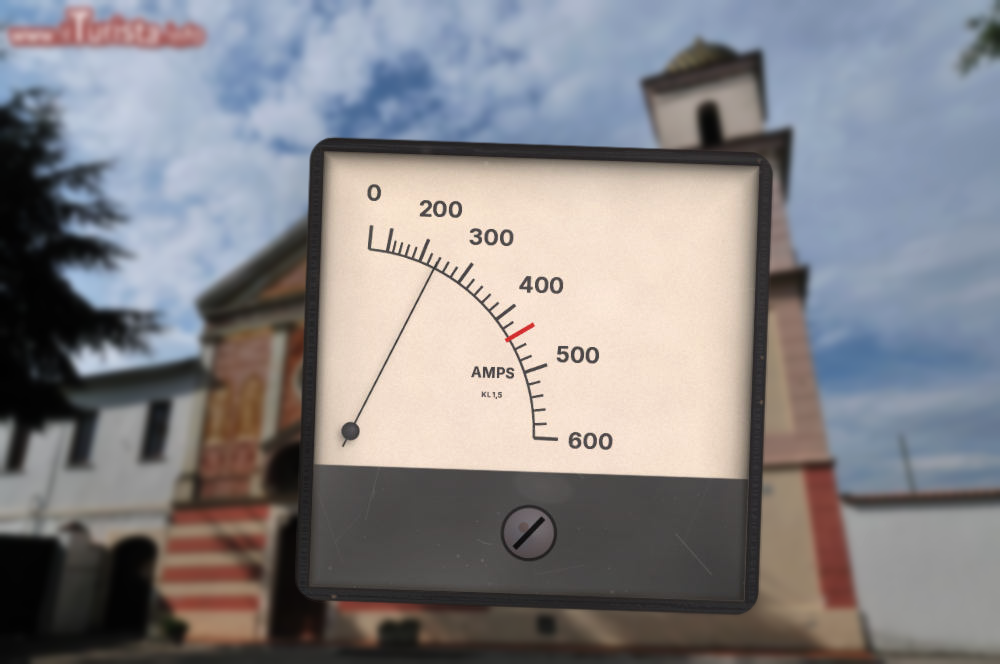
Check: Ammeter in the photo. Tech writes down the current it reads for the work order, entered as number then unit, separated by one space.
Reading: 240 A
